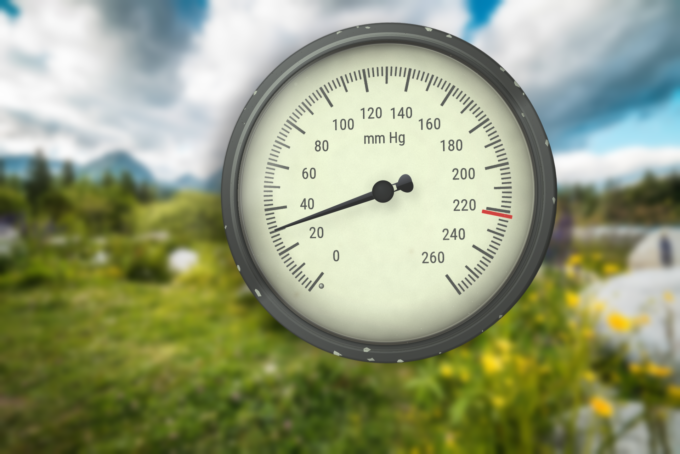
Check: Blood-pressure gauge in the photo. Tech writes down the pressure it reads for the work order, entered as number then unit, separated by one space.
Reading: 30 mmHg
